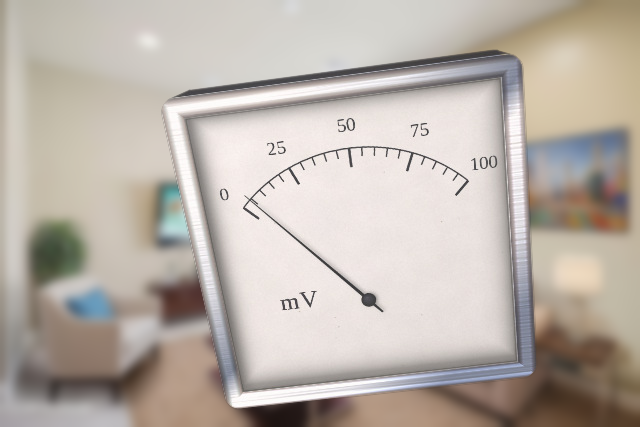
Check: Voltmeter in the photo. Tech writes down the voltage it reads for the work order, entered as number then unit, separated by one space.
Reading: 5 mV
